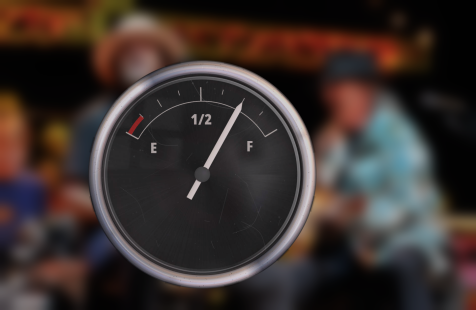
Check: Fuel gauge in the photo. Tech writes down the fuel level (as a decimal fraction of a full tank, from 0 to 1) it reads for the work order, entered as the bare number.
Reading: 0.75
